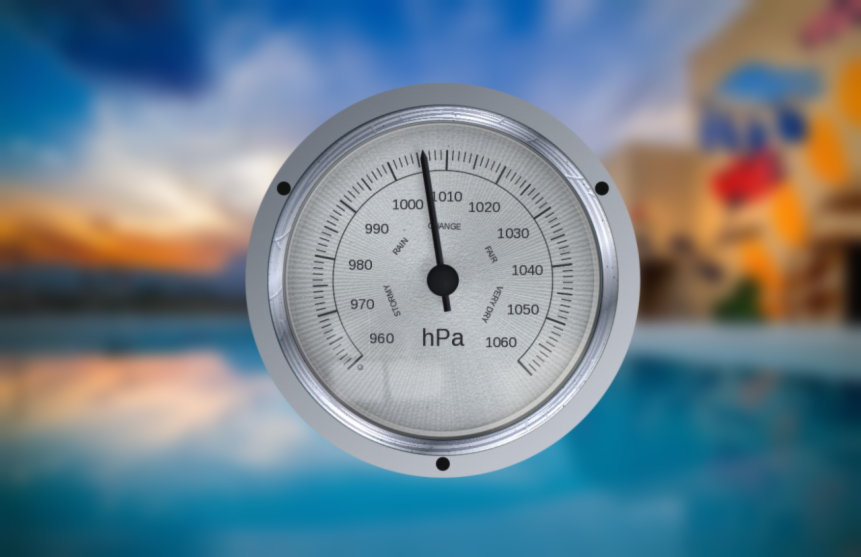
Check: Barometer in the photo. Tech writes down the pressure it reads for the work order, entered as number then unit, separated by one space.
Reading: 1006 hPa
